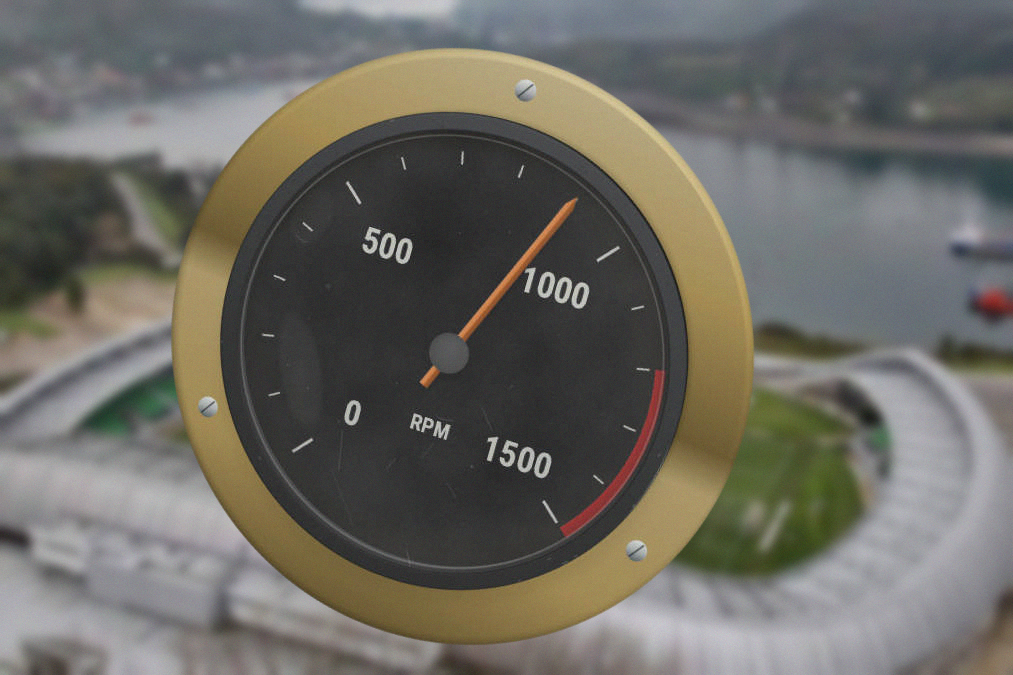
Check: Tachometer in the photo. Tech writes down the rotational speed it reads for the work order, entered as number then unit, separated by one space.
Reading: 900 rpm
